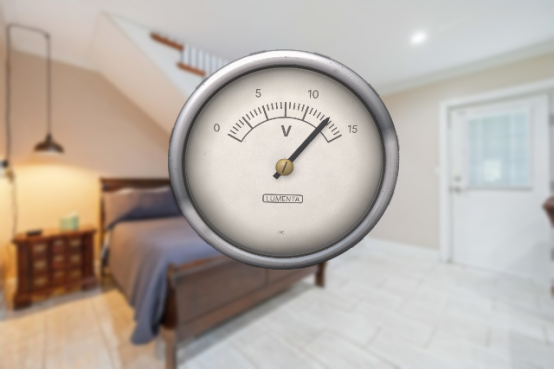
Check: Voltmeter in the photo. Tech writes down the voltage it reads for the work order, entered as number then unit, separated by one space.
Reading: 12.5 V
